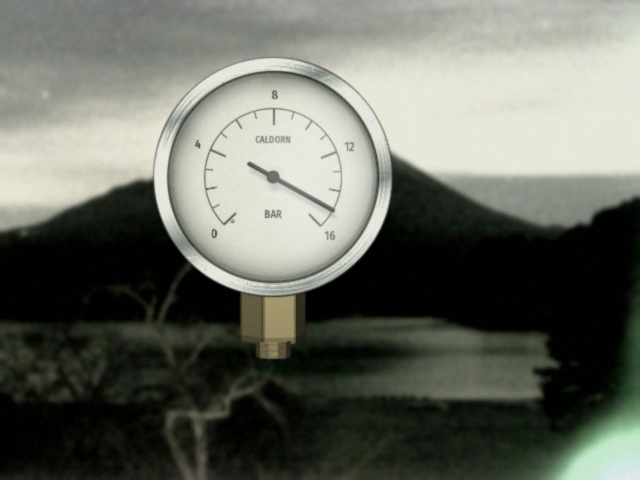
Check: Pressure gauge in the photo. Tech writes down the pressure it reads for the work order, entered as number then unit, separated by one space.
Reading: 15 bar
